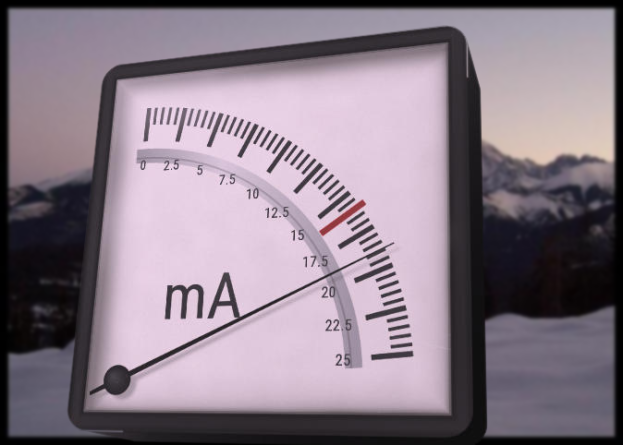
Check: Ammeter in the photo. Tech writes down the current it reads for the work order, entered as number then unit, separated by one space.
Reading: 19 mA
